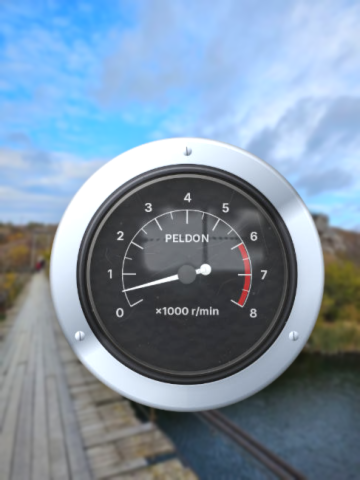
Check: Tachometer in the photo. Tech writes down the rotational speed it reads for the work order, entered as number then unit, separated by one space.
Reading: 500 rpm
